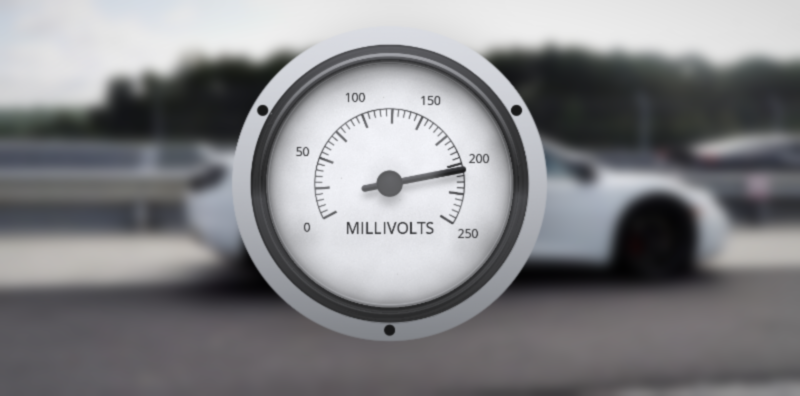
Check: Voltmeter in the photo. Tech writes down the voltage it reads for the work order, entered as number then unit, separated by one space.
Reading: 205 mV
